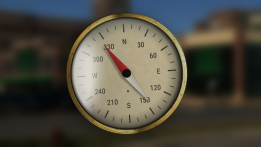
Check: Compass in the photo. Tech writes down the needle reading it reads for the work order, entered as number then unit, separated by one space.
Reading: 325 °
